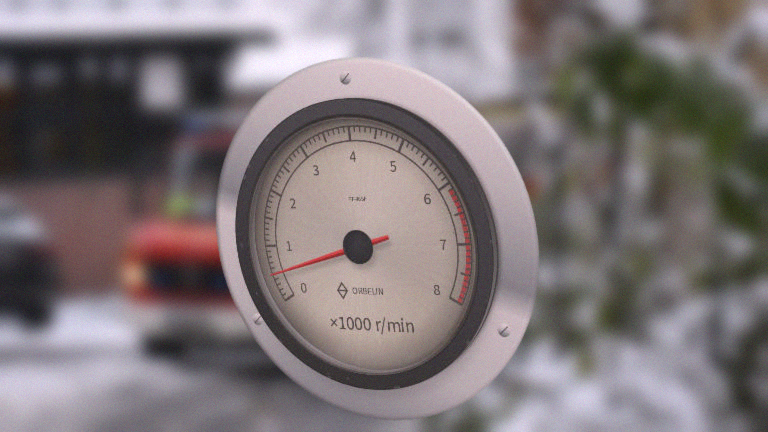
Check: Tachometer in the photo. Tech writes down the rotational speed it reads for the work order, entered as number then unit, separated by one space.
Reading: 500 rpm
